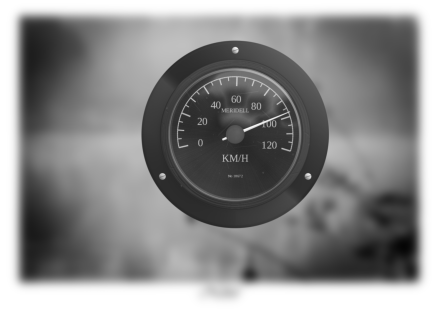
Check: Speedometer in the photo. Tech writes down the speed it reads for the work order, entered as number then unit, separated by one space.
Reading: 97.5 km/h
